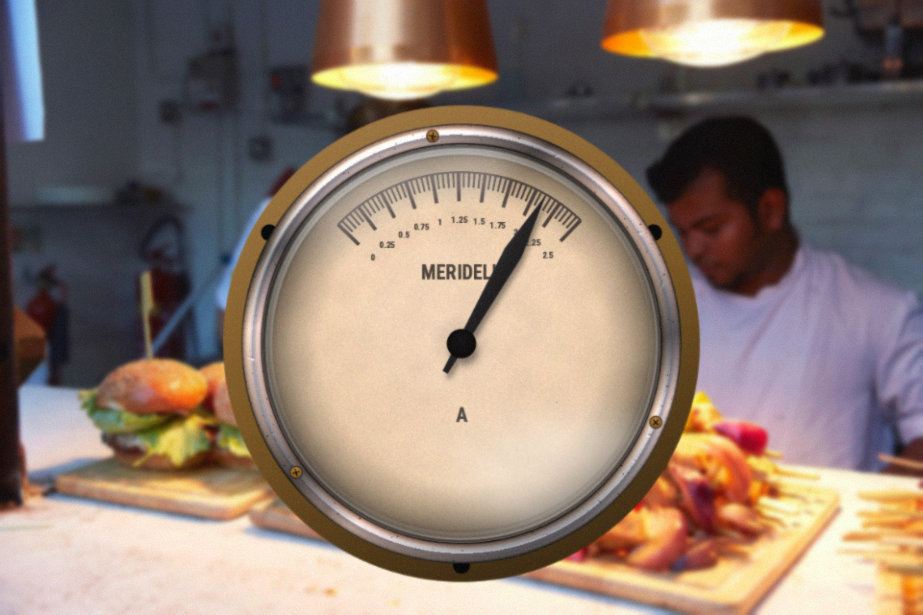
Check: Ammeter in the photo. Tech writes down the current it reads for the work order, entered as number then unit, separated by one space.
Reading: 2.1 A
